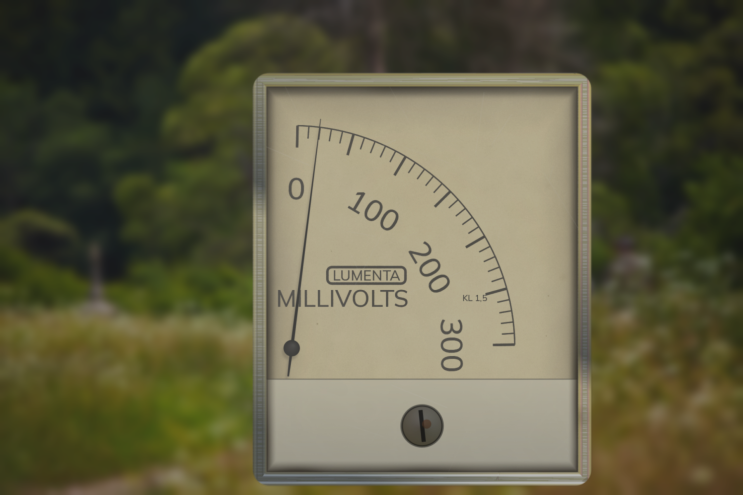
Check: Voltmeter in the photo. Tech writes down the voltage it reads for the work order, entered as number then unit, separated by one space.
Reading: 20 mV
